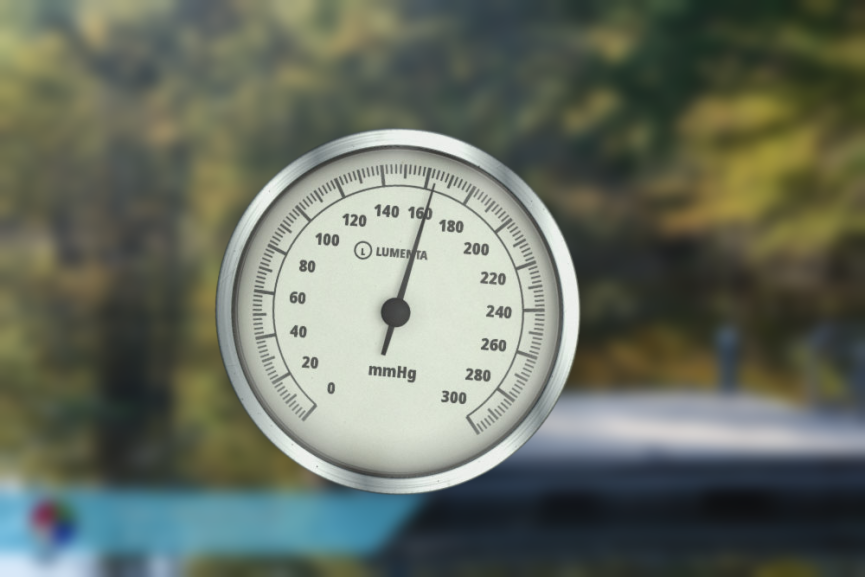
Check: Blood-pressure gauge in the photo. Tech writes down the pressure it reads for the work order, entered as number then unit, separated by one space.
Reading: 164 mmHg
